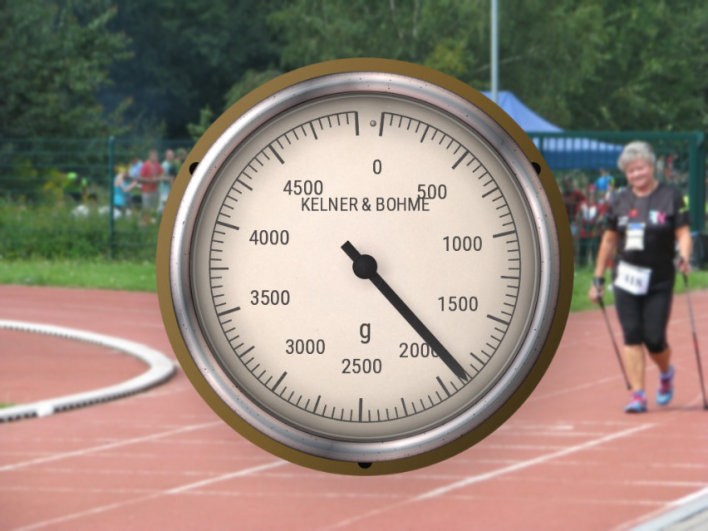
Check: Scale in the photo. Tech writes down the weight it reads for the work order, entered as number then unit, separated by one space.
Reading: 1875 g
